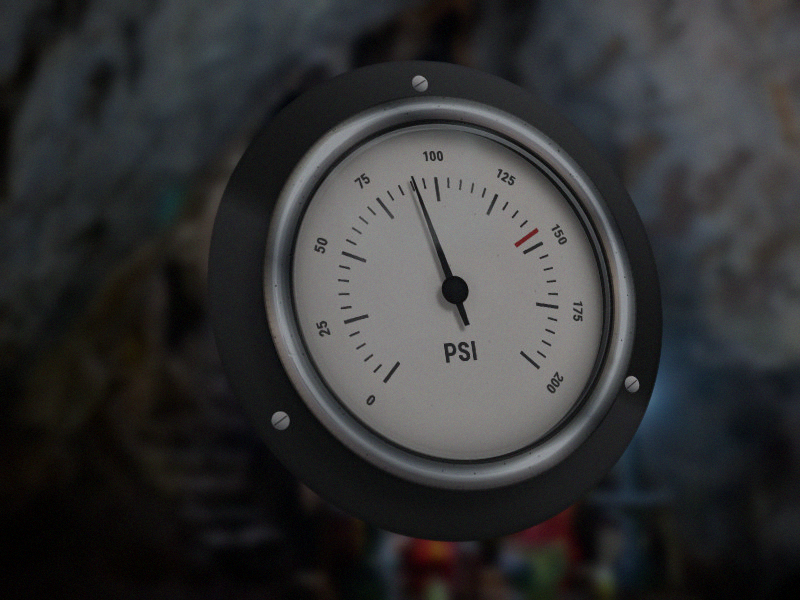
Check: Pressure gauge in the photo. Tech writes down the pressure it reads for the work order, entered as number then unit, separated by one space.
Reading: 90 psi
